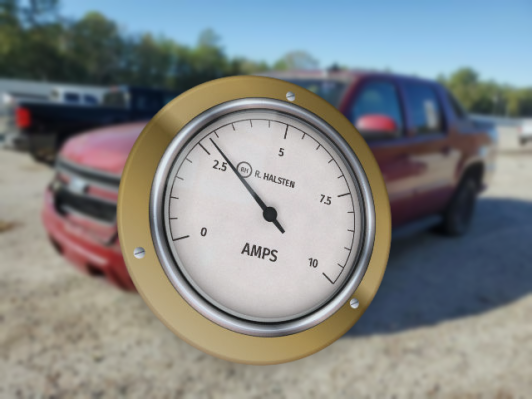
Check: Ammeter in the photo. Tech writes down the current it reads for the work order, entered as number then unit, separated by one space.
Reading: 2.75 A
